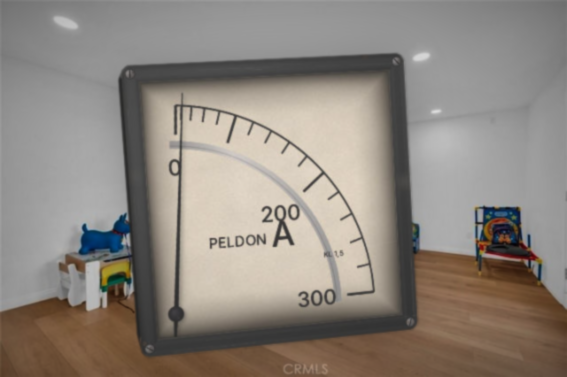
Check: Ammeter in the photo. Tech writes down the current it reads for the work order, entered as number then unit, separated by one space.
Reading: 20 A
